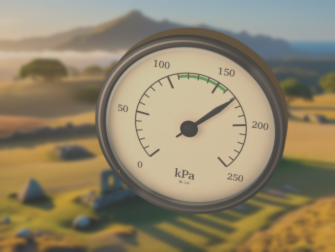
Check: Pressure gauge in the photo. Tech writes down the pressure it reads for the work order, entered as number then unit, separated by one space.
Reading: 170 kPa
